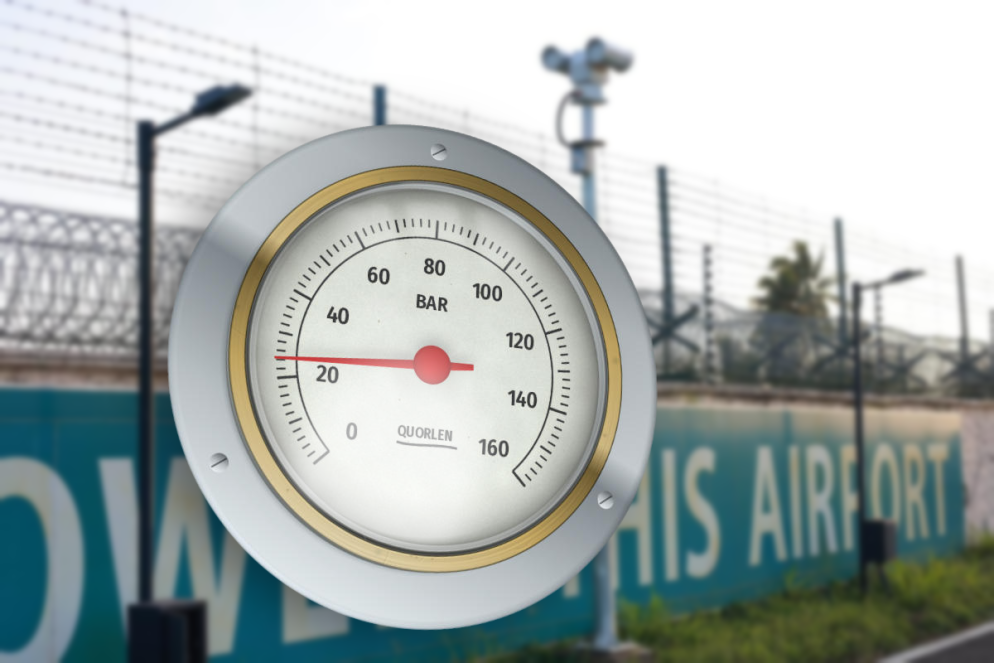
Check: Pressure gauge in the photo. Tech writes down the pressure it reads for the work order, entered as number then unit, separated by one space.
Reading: 24 bar
